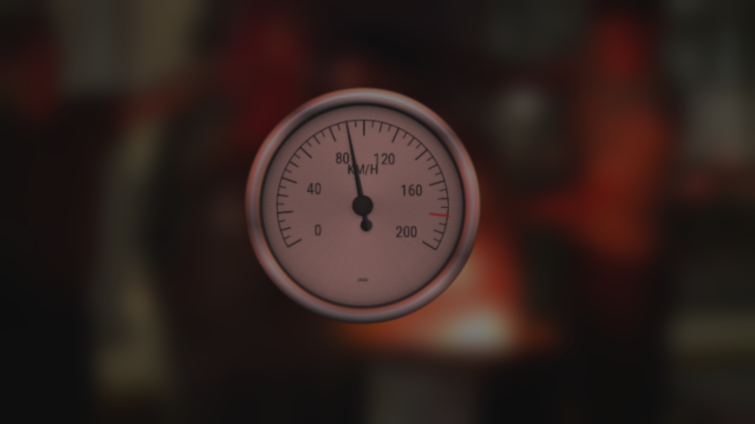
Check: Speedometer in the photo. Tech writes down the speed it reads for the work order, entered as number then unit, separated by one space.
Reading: 90 km/h
